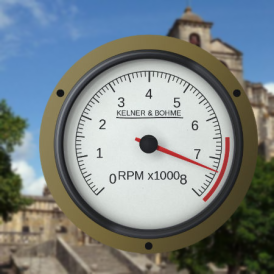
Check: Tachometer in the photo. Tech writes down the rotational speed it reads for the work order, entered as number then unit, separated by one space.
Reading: 7300 rpm
